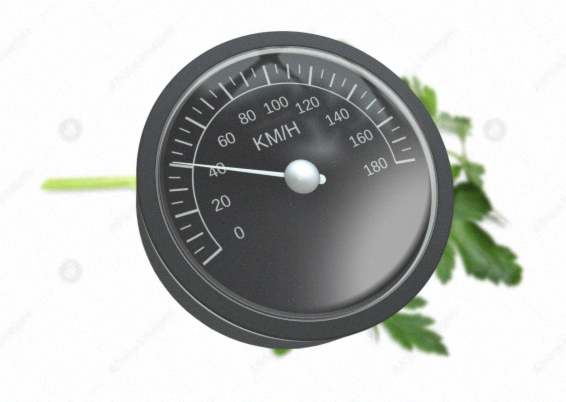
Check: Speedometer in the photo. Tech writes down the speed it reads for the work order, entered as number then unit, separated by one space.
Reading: 40 km/h
